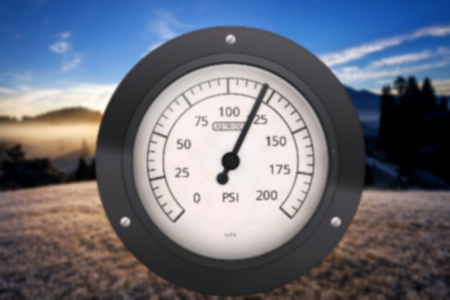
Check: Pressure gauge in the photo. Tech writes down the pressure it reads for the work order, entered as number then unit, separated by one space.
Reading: 120 psi
